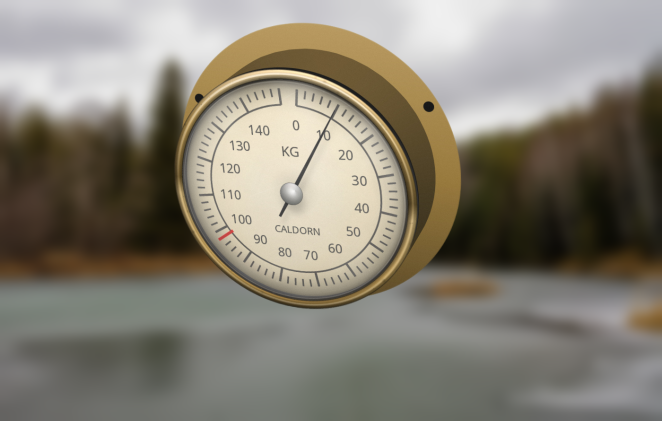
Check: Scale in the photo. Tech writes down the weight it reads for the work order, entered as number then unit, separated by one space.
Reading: 10 kg
